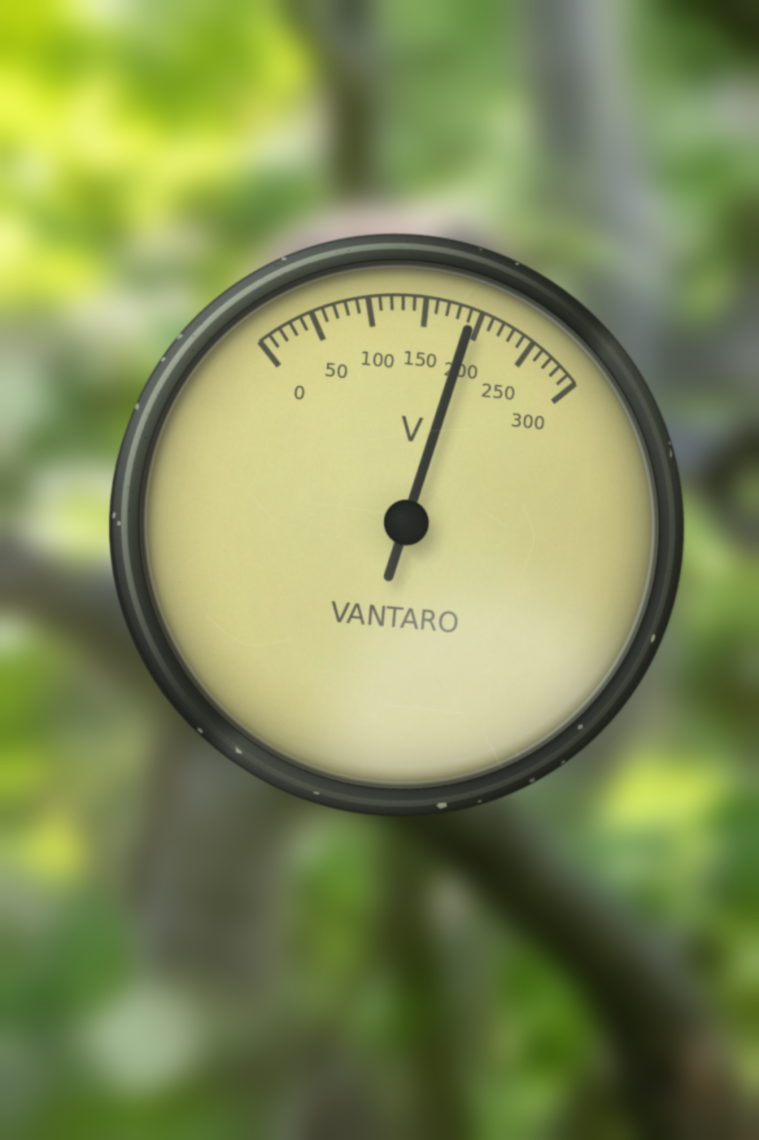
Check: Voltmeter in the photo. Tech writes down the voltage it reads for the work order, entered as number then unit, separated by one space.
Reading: 190 V
